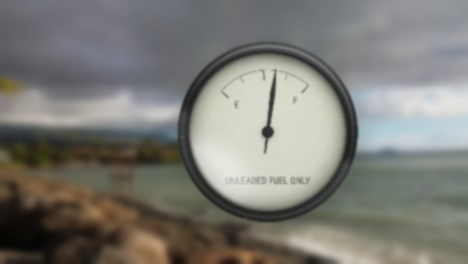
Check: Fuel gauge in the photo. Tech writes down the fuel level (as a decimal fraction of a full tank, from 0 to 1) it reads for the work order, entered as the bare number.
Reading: 0.625
